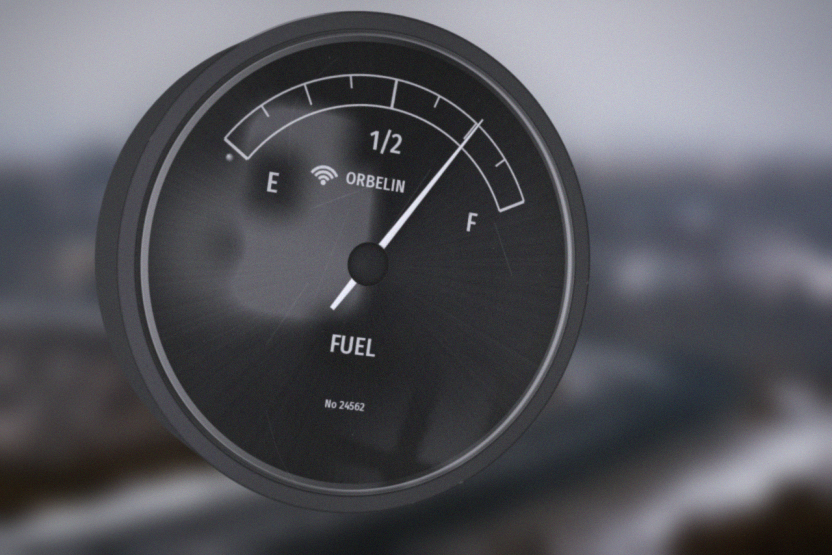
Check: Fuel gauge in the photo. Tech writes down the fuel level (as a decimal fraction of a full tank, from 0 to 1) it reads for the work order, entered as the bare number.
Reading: 0.75
